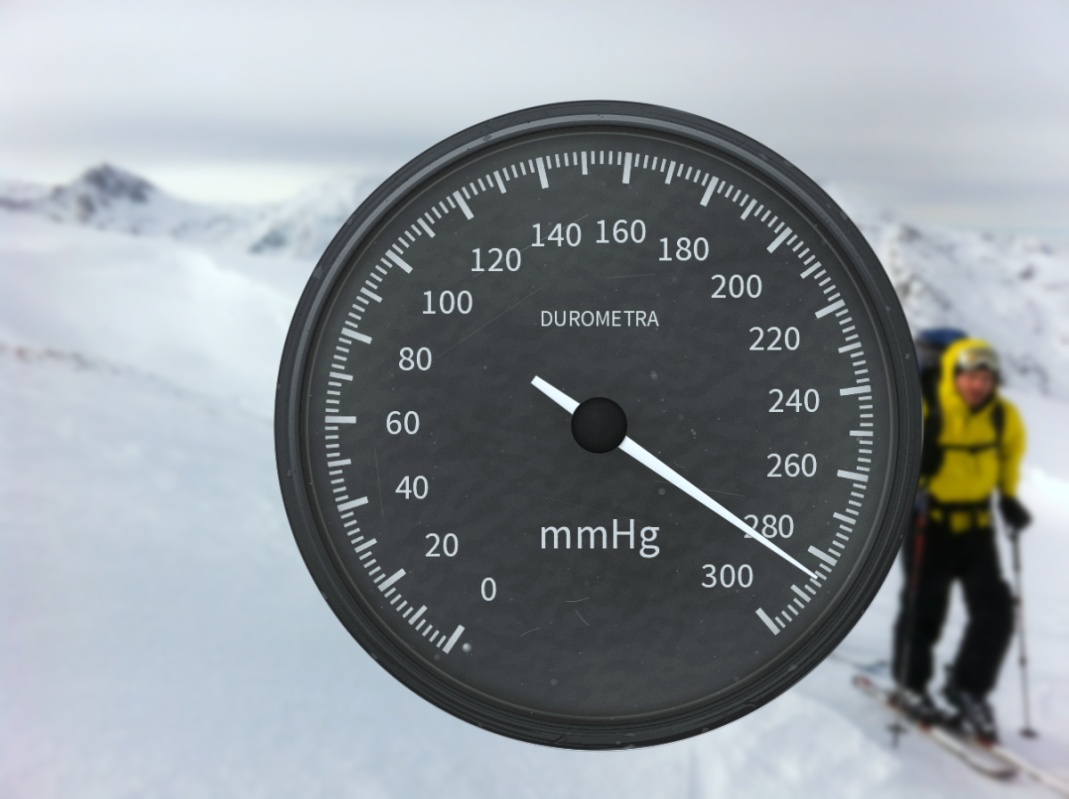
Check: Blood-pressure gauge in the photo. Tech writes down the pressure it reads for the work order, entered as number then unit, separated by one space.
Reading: 285 mmHg
